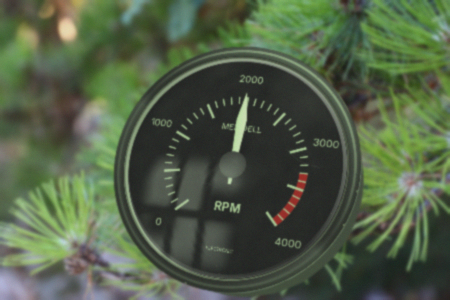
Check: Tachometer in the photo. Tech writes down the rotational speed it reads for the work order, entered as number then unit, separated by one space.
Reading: 2000 rpm
